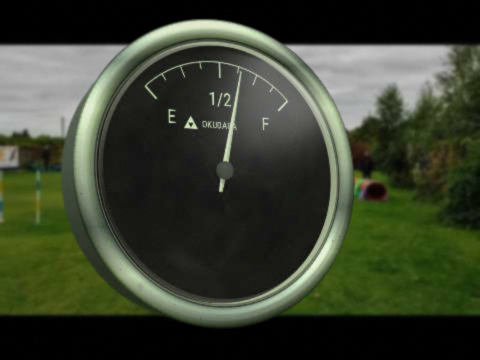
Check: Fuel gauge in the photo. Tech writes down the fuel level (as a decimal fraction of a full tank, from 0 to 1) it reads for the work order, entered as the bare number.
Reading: 0.625
